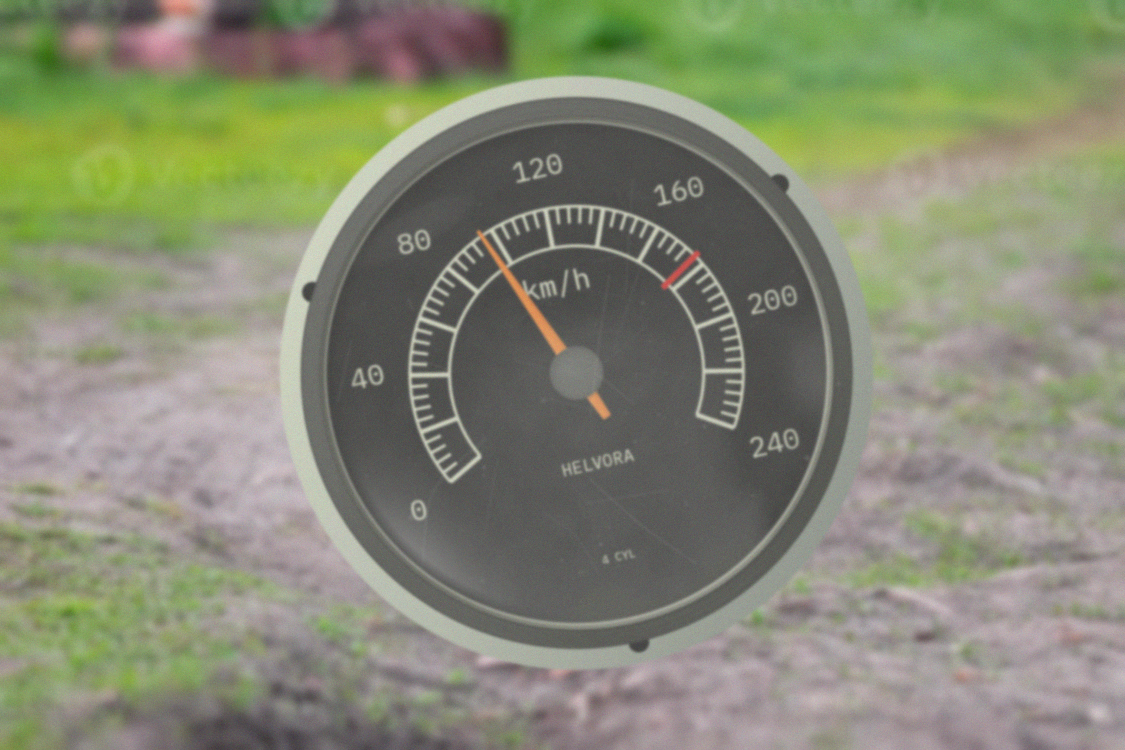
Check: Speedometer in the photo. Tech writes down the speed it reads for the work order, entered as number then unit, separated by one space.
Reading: 96 km/h
